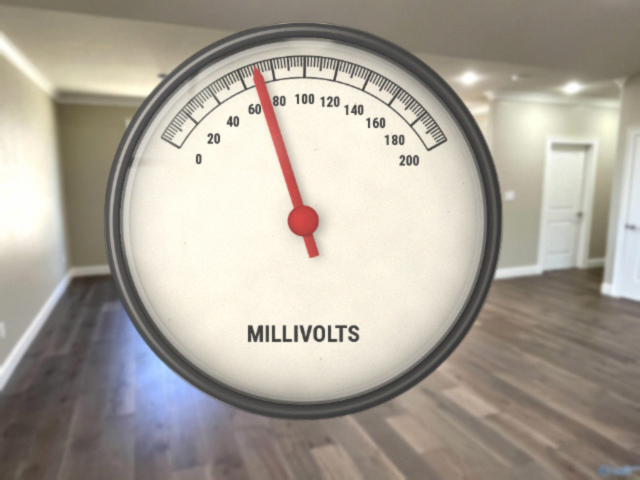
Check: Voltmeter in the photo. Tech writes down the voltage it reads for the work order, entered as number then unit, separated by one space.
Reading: 70 mV
